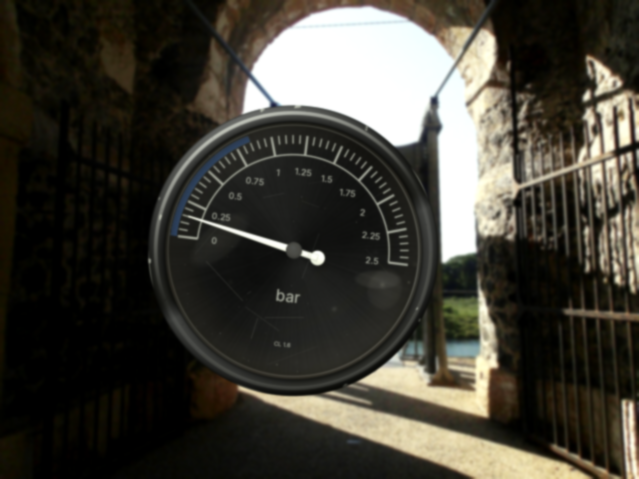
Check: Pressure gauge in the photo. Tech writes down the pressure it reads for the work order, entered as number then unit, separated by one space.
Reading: 0.15 bar
